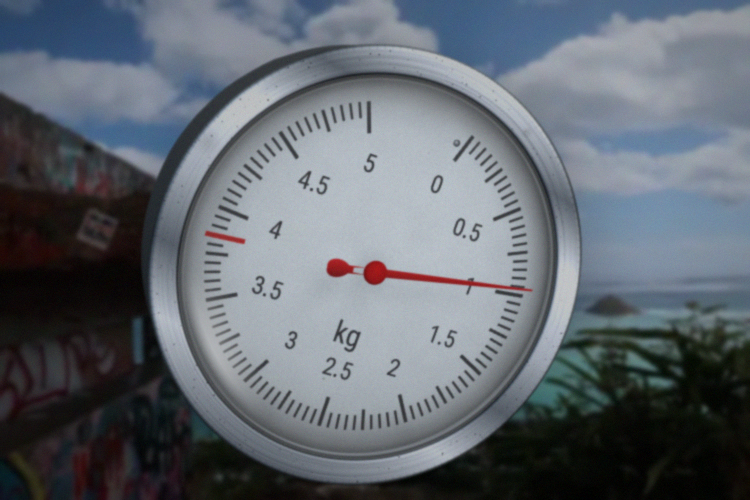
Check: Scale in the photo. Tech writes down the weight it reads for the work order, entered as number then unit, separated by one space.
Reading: 0.95 kg
